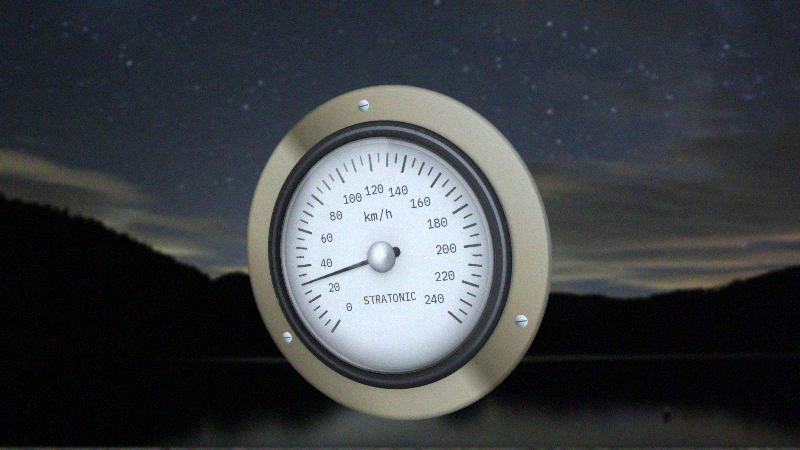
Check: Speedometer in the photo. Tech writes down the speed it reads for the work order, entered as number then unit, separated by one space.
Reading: 30 km/h
